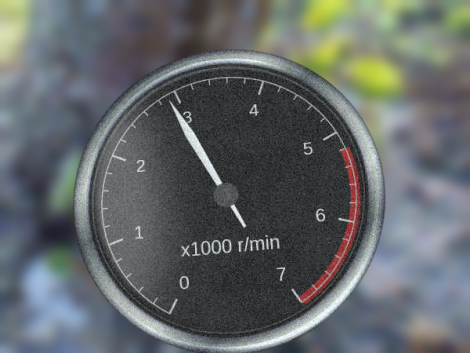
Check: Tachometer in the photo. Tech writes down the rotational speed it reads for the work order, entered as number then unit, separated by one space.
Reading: 2900 rpm
